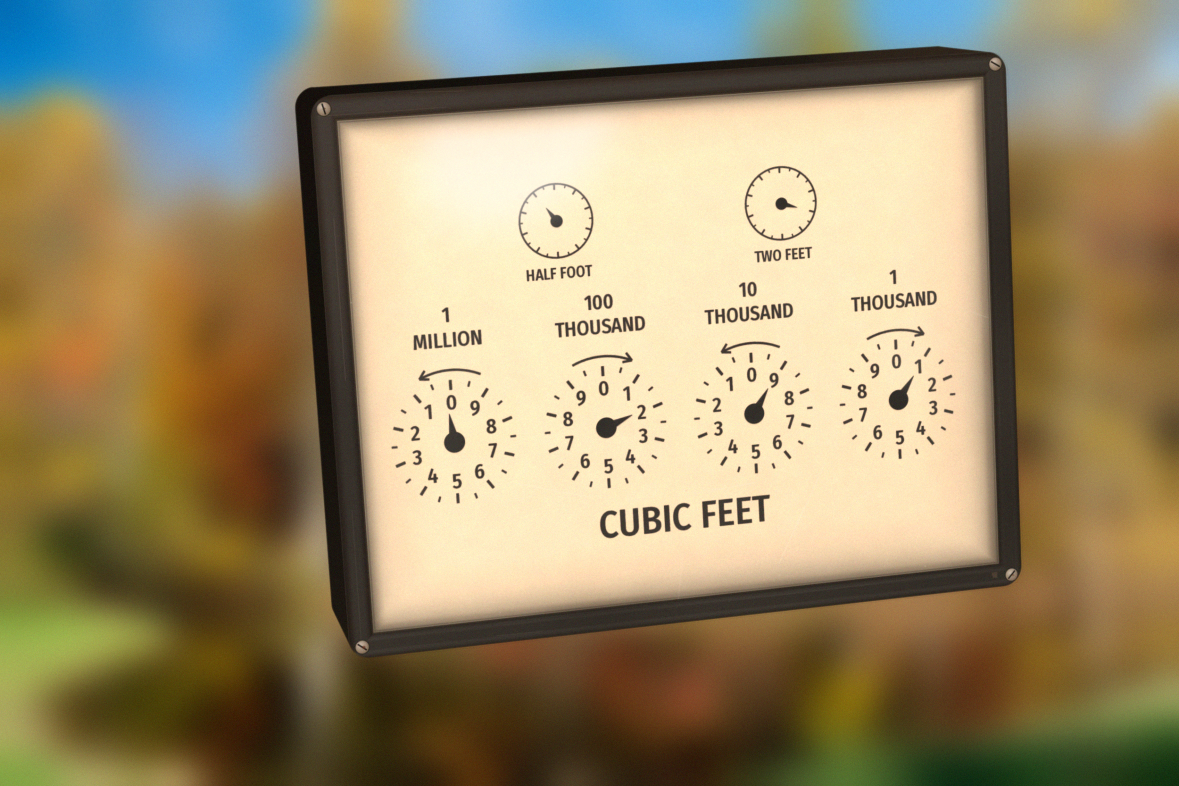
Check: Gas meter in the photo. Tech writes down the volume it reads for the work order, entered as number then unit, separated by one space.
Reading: 19100 ft³
